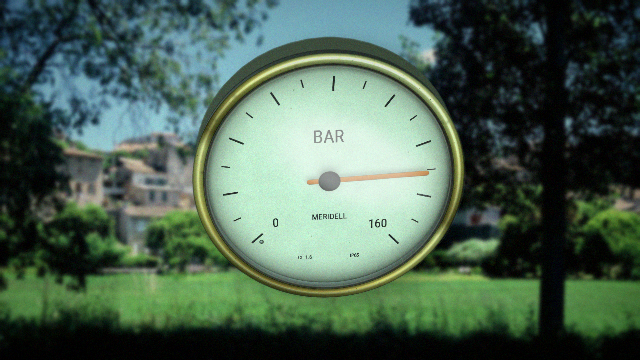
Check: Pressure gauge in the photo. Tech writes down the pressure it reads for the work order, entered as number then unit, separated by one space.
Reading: 130 bar
